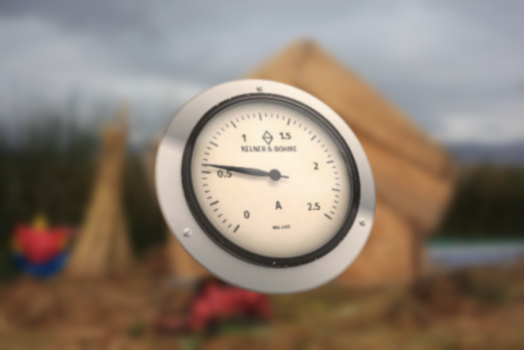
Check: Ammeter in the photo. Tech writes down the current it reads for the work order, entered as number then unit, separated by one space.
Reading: 0.55 A
